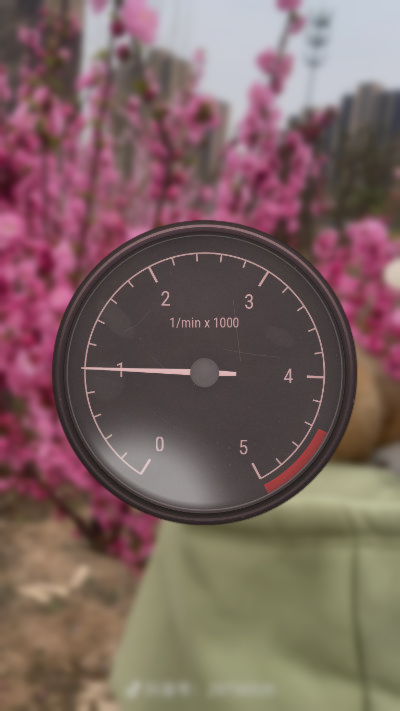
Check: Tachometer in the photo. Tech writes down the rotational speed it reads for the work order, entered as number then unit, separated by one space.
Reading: 1000 rpm
